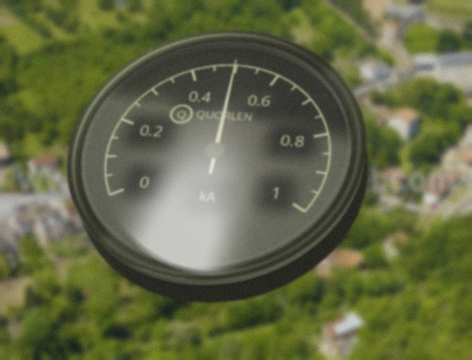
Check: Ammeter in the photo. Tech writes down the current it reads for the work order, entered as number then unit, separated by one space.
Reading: 0.5 kA
